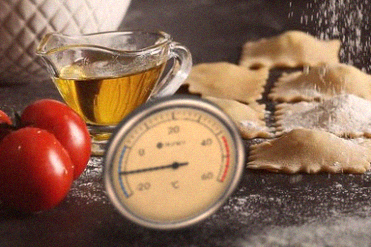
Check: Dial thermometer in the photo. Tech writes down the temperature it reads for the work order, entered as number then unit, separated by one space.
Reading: -10 °C
